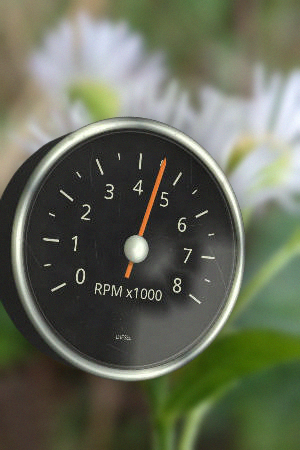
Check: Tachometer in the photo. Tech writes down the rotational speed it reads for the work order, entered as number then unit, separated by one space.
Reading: 4500 rpm
